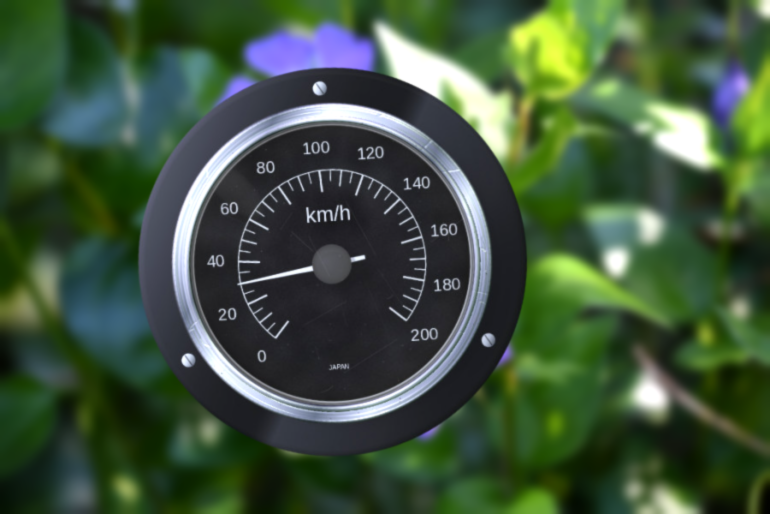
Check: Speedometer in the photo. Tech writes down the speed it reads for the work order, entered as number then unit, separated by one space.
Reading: 30 km/h
